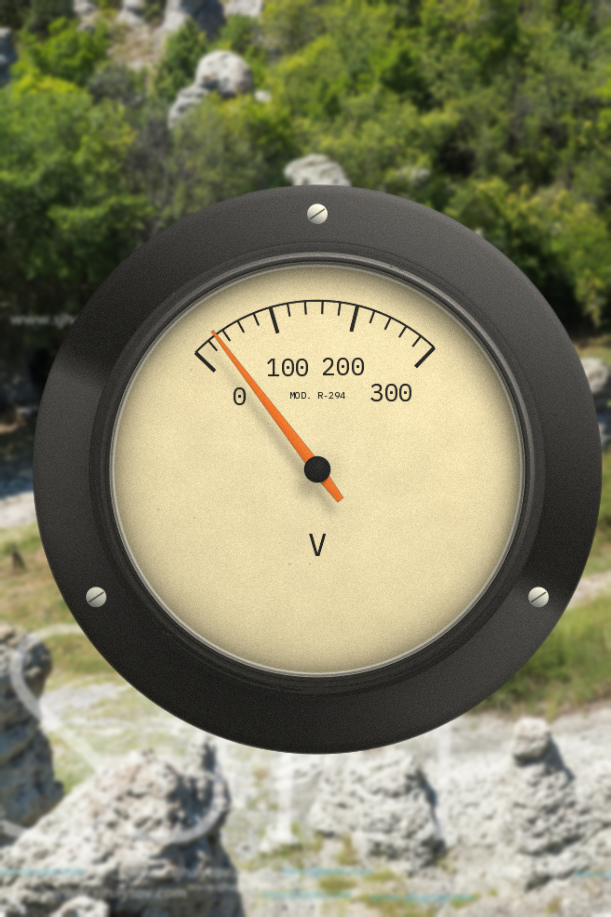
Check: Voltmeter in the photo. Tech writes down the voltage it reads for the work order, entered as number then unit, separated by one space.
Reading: 30 V
